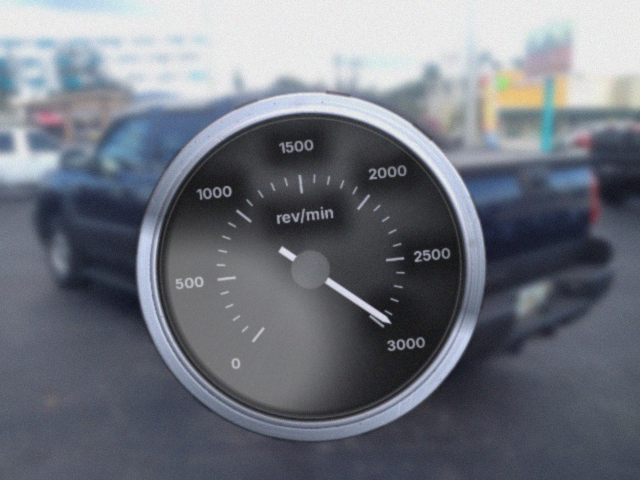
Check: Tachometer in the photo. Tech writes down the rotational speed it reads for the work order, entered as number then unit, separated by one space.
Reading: 2950 rpm
